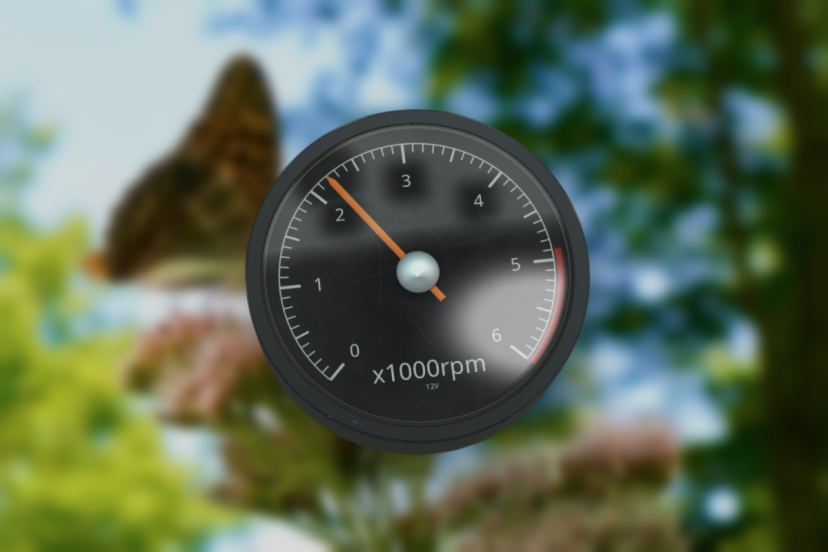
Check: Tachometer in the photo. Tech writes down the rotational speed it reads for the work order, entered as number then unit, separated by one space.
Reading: 2200 rpm
